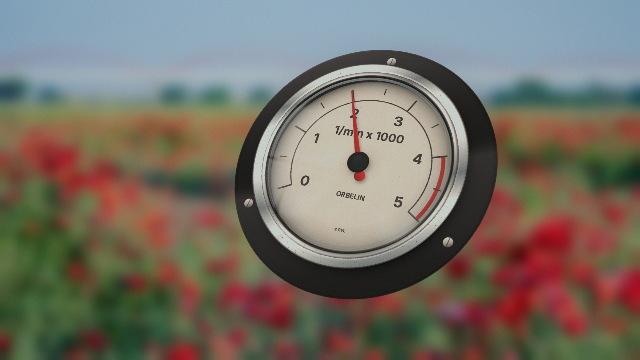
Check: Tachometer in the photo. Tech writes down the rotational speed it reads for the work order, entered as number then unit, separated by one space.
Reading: 2000 rpm
